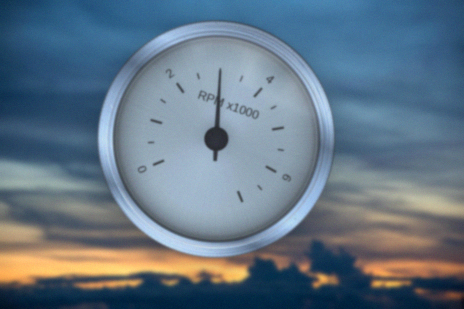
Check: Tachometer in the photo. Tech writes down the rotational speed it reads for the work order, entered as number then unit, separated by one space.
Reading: 3000 rpm
